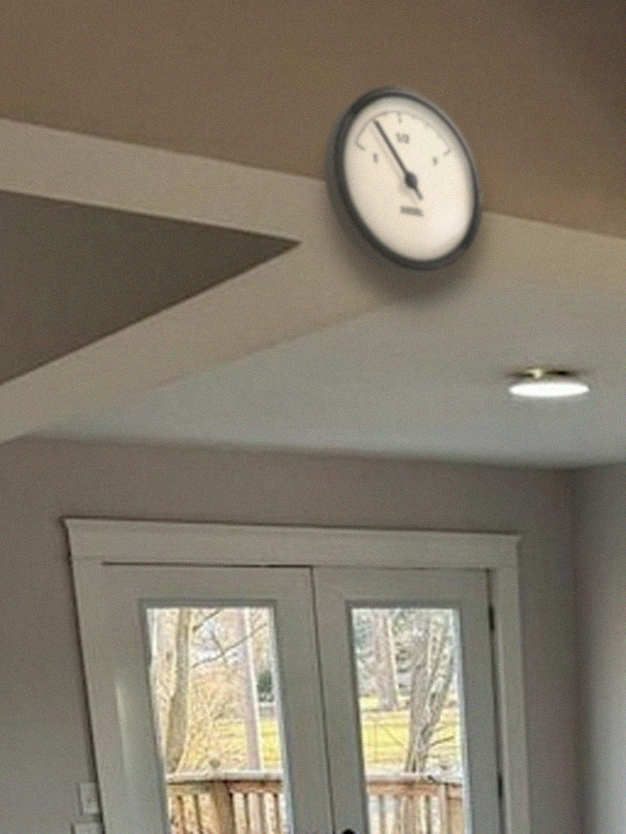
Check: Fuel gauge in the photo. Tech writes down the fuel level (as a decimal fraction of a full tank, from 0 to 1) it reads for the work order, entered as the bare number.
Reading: 0.25
